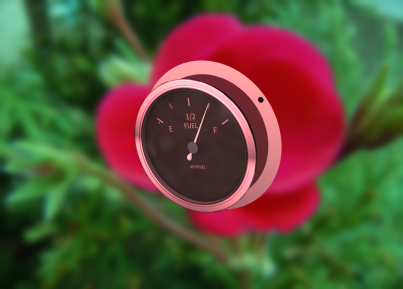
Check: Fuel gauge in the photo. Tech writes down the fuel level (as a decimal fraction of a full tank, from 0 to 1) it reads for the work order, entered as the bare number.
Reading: 0.75
